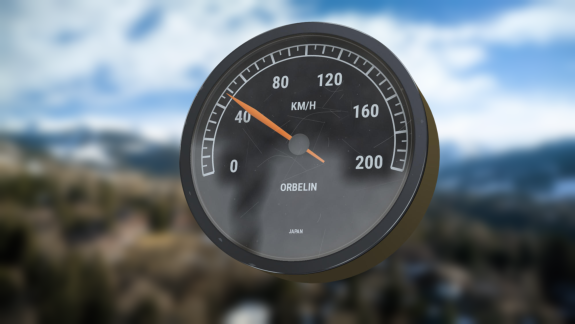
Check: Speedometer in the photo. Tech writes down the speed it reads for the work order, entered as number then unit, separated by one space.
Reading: 47.5 km/h
